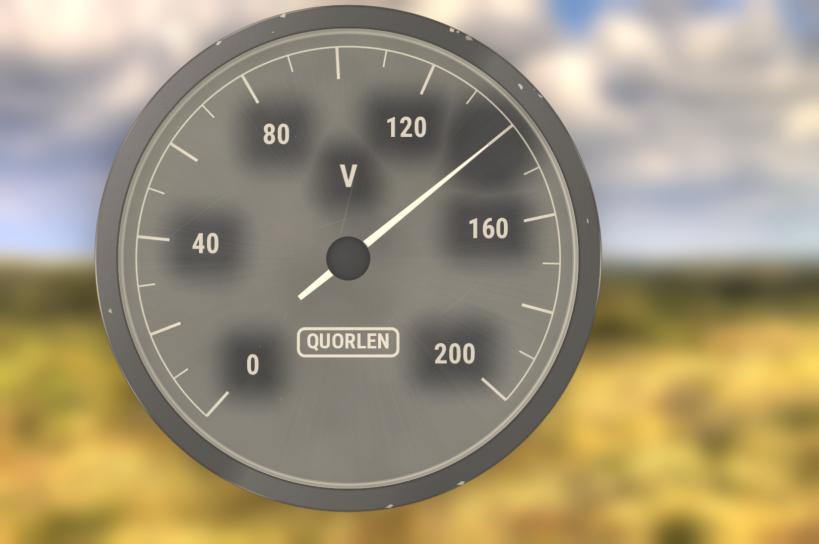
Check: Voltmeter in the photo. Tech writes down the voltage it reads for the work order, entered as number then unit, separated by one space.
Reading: 140 V
